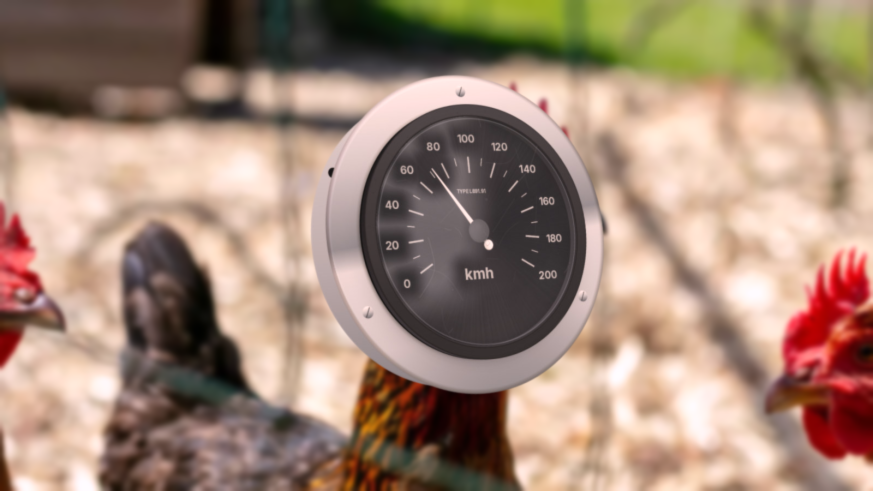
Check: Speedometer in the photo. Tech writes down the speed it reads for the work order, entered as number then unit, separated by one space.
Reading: 70 km/h
